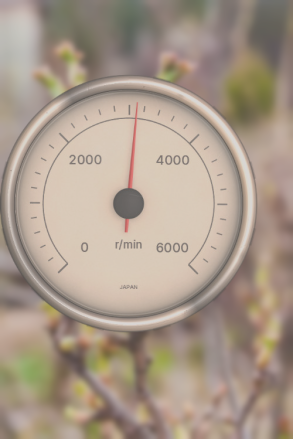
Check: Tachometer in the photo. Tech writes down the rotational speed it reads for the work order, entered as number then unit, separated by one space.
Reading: 3100 rpm
